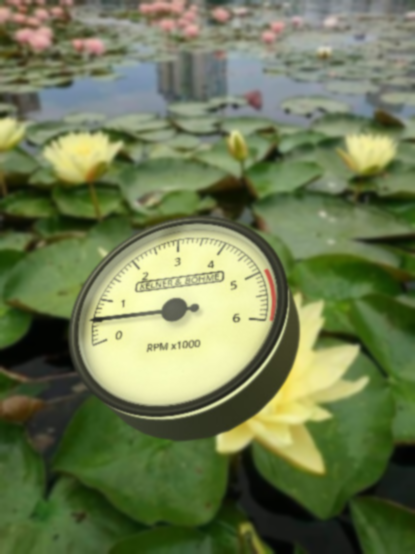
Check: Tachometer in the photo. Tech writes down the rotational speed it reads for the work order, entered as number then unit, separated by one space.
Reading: 500 rpm
